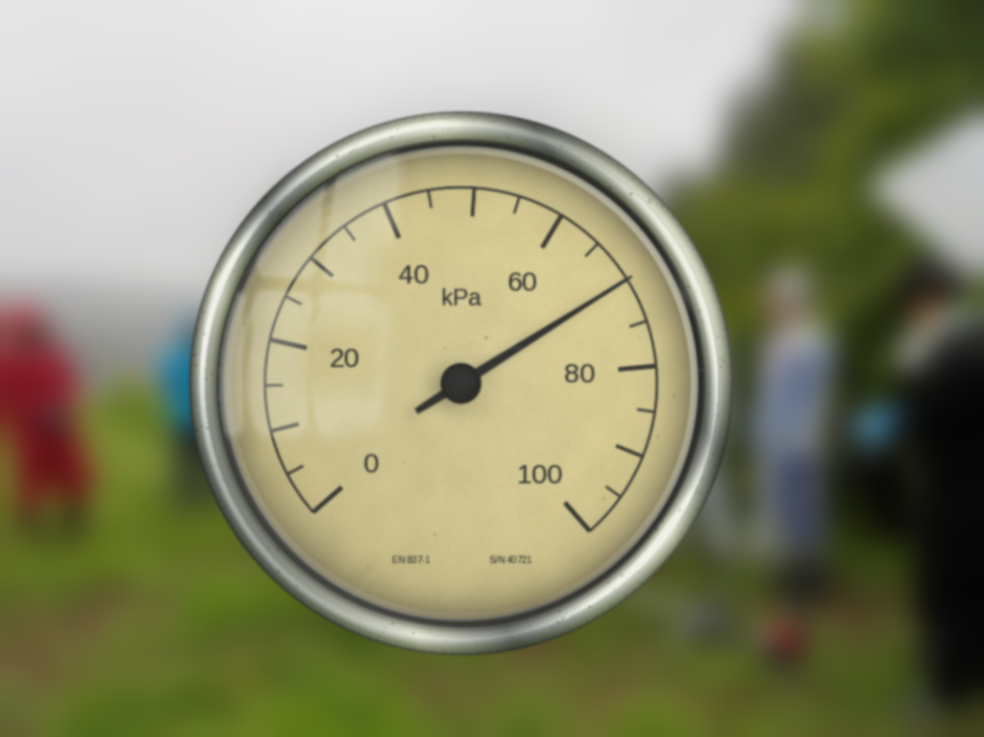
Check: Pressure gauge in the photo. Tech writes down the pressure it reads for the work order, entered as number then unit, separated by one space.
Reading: 70 kPa
